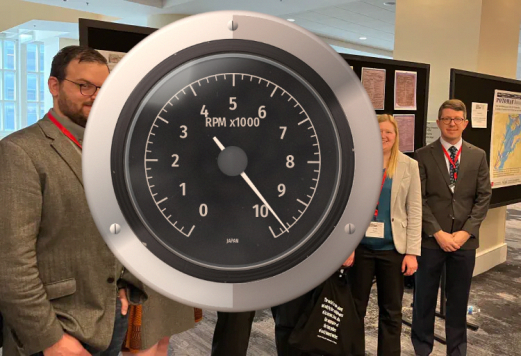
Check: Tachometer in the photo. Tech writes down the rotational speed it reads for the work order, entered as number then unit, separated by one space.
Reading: 9700 rpm
